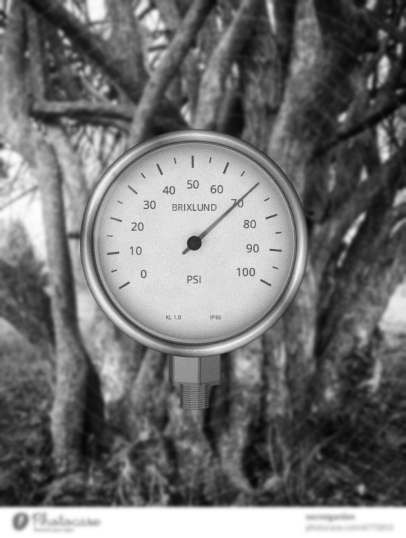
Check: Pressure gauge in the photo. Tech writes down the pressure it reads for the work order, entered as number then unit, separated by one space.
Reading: 70 psi
